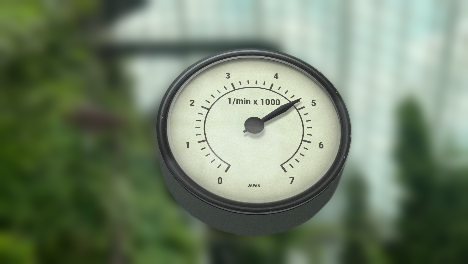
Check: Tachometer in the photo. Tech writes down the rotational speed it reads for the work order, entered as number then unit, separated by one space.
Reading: 4800 rpm
